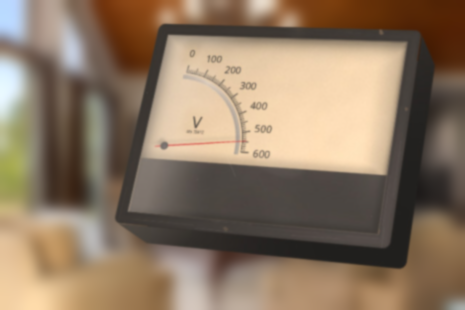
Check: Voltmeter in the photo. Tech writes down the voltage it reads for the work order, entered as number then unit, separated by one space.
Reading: 550 V
